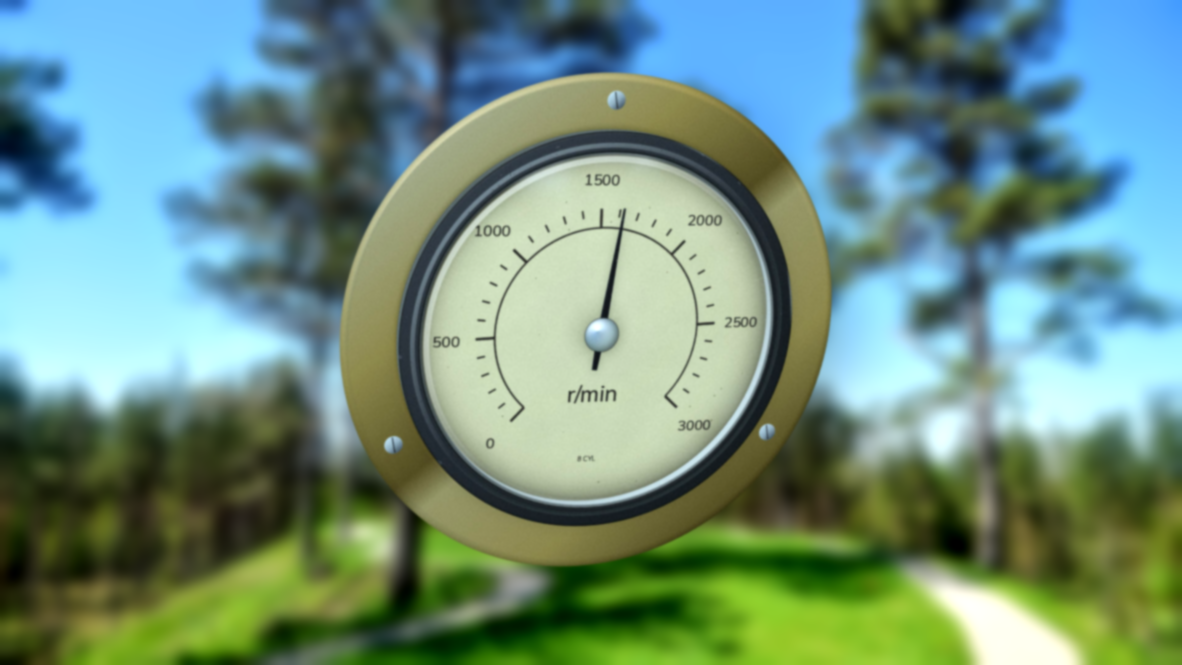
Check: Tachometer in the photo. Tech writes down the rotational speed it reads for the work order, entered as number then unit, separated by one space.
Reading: 1600 rpm
